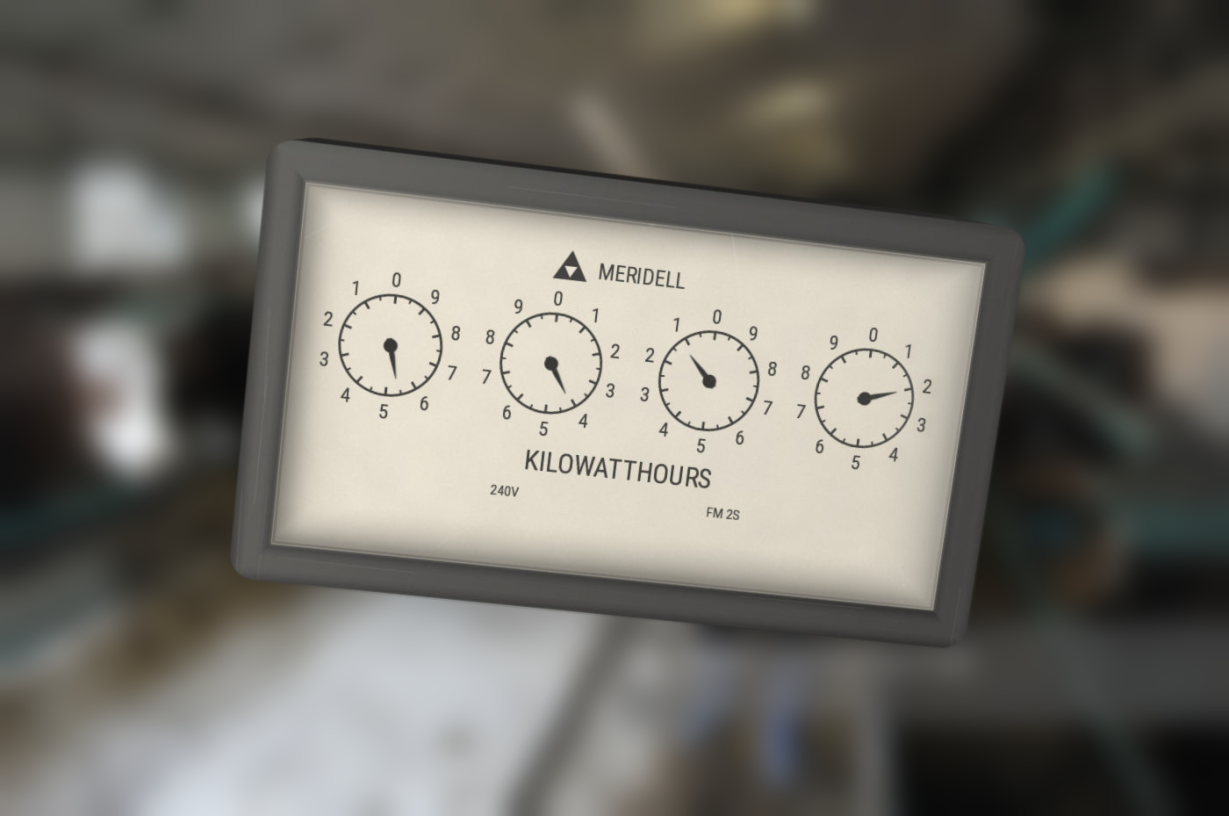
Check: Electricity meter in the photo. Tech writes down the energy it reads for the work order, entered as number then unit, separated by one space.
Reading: 5412 kWh
